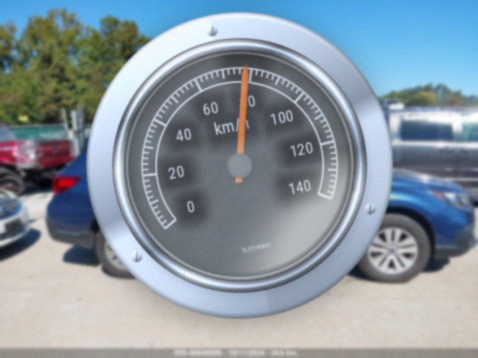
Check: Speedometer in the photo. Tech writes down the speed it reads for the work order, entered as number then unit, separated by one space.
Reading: 78 km/h
